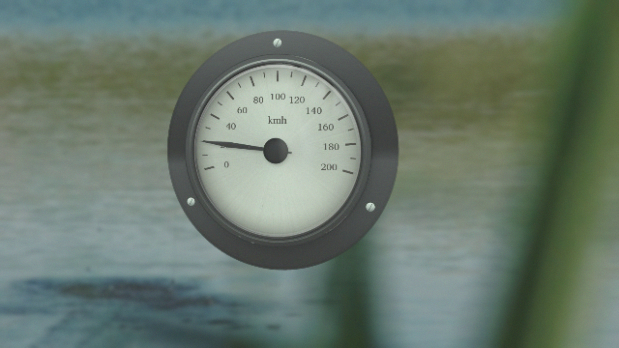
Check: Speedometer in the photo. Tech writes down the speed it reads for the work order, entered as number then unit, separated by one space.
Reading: 20 km/h
